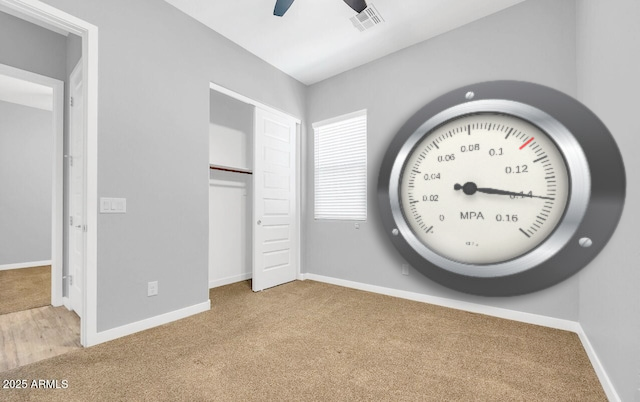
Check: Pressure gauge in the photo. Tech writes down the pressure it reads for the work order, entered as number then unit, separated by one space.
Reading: 0.14 MPa
